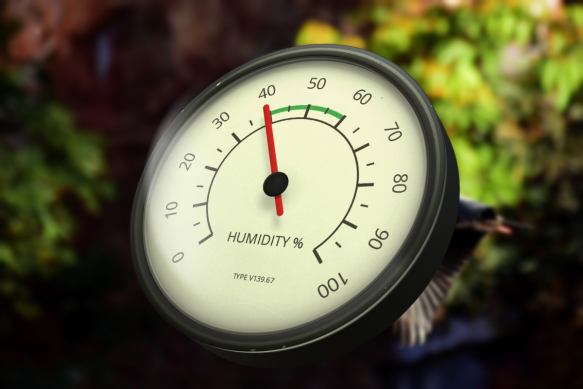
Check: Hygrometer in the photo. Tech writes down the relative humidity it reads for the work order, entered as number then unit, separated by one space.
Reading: 40 %
